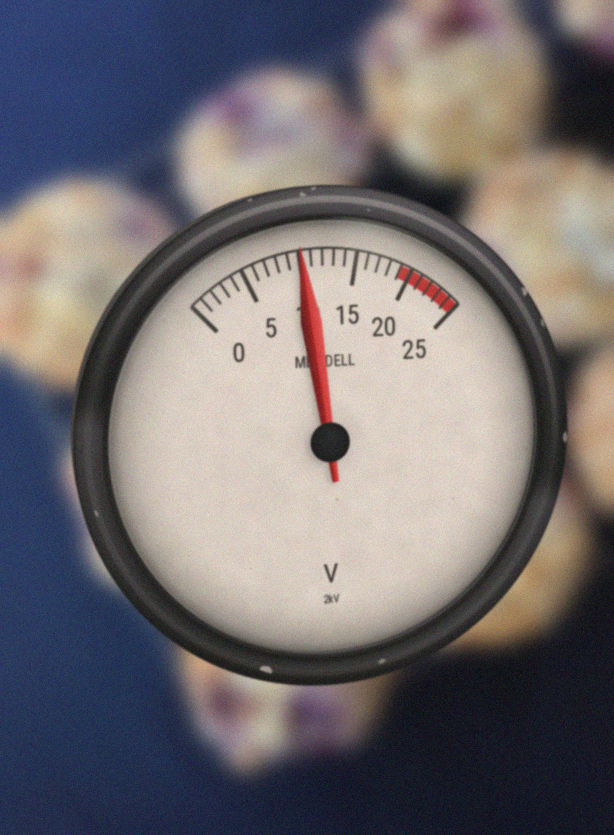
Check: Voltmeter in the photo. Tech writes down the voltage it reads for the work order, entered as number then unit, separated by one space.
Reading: 10 V
